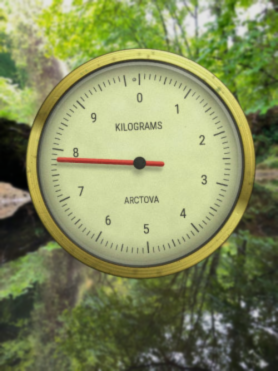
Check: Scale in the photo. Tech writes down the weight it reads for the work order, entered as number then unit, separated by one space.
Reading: 7.8 kg
